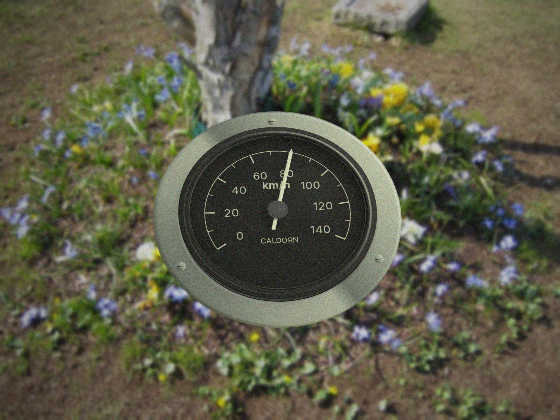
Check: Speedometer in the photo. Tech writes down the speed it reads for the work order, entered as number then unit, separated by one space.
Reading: 80 km/h
